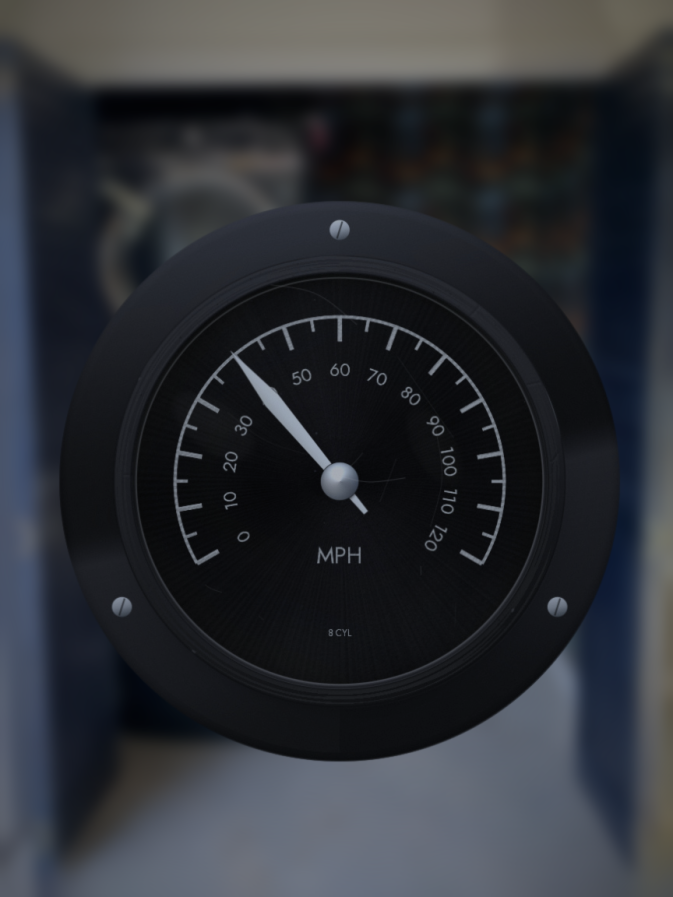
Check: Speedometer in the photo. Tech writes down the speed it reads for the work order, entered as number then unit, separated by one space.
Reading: 40 mph
